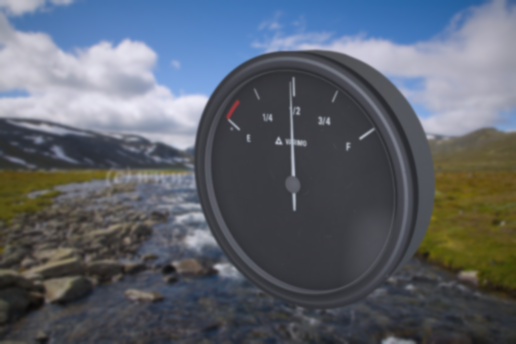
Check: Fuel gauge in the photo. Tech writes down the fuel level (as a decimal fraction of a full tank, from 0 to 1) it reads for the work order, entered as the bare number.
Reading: 0.5
